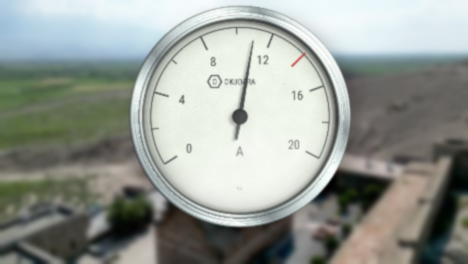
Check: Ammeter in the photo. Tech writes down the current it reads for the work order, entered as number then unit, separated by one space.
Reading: 11 A
